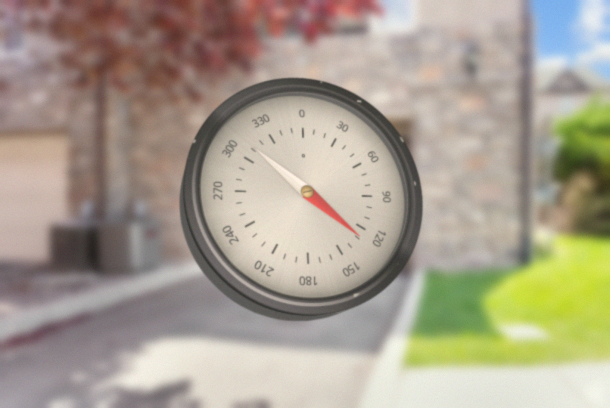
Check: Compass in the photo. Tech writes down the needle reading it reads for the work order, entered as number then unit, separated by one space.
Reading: 130 °
